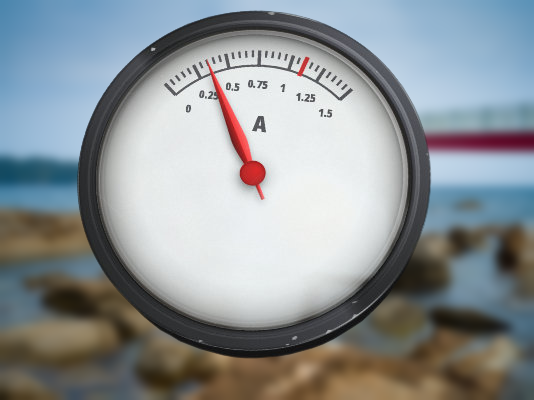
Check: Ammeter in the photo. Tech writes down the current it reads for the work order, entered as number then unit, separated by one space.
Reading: 0.35 A
